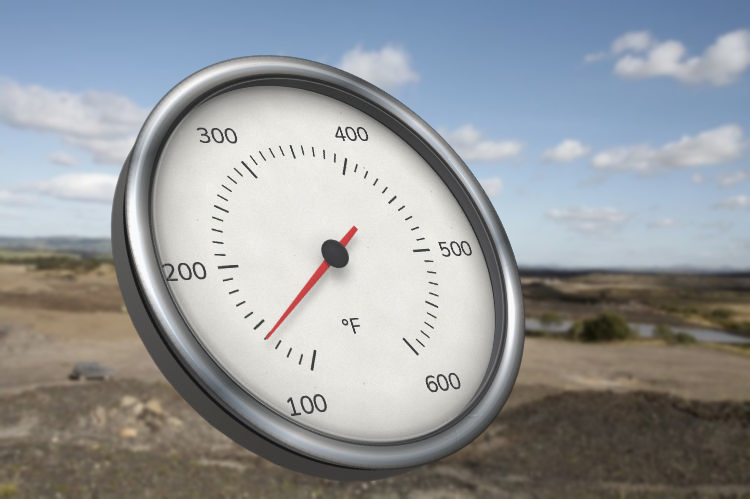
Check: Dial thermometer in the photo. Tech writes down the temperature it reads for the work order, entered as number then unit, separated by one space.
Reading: 140 °F
